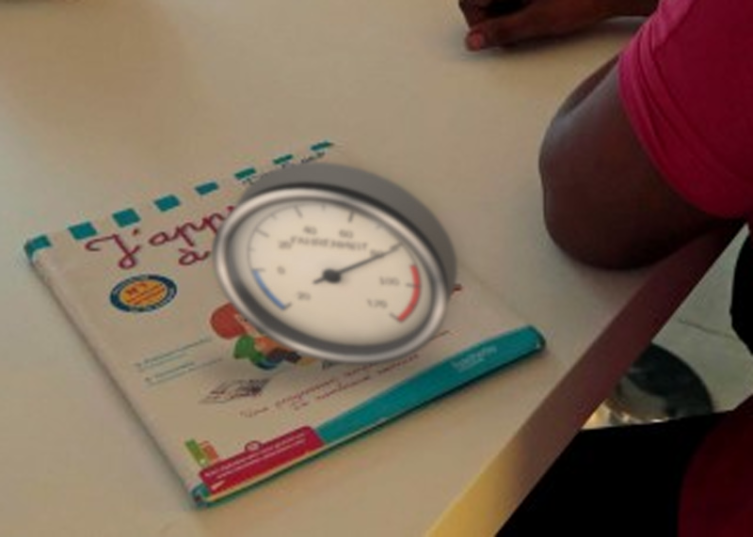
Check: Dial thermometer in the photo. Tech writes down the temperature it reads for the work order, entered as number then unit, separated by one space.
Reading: 80 °F
